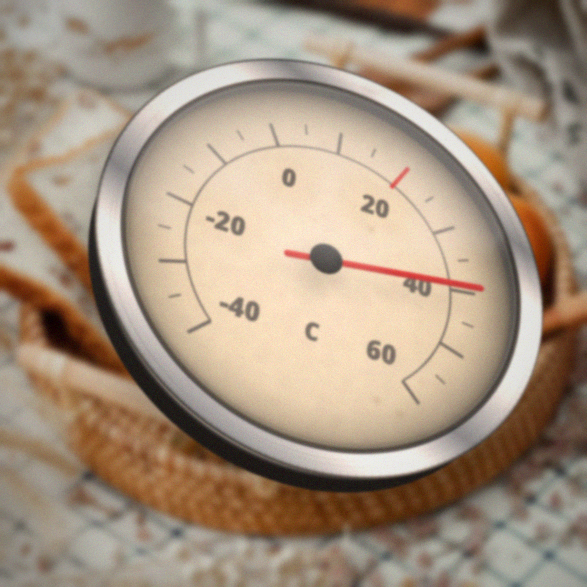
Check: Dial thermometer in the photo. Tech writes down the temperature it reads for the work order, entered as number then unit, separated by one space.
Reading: 40 °C
